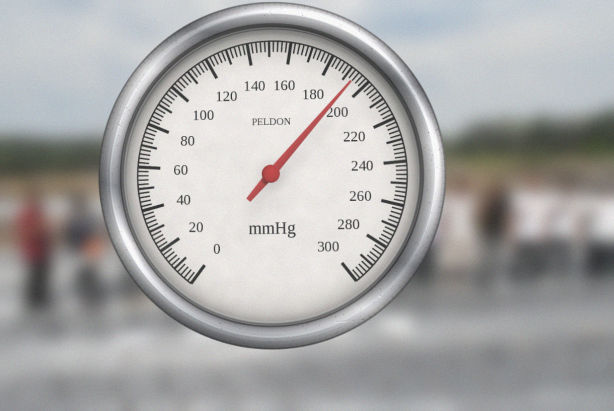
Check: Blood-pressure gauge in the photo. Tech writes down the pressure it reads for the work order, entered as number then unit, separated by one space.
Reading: 194 mmHg
